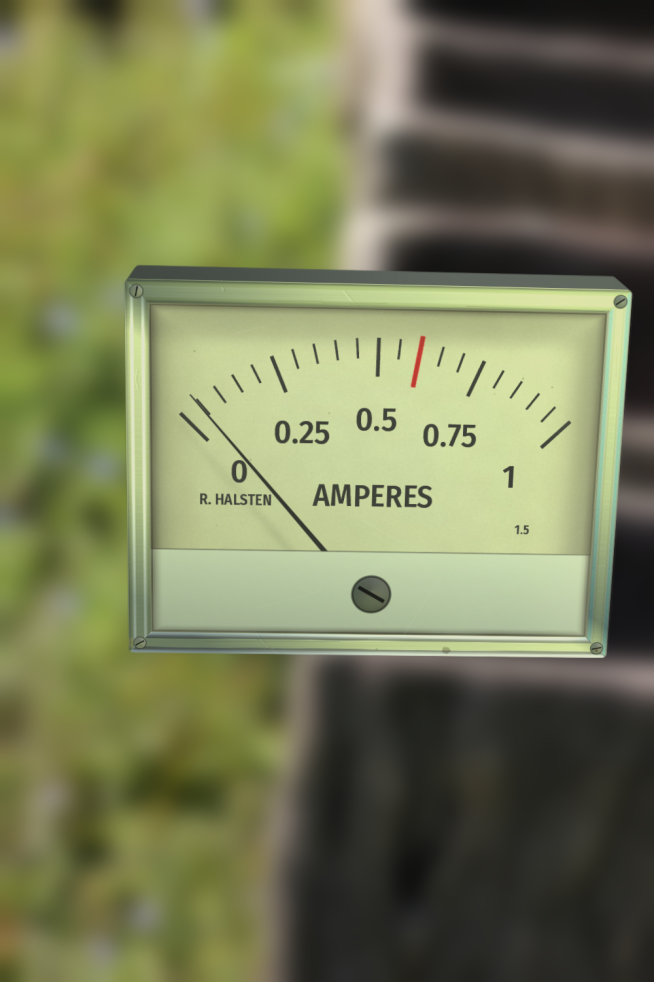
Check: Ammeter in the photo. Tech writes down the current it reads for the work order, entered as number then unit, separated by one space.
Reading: 0.05 A
